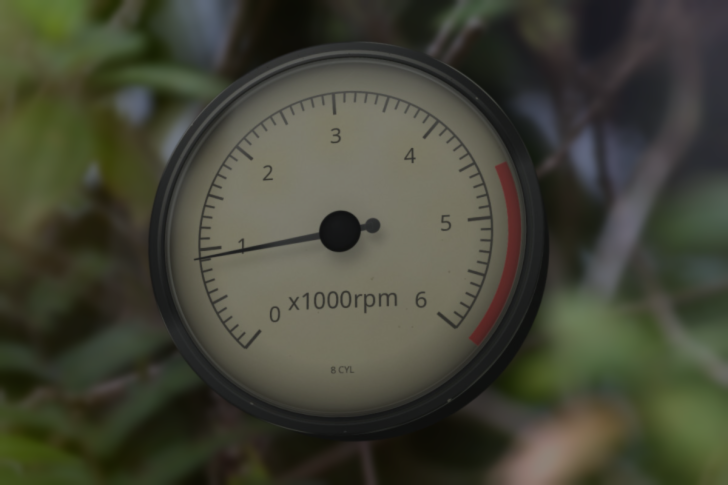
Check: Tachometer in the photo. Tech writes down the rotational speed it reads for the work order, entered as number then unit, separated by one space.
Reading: 900 rpm
